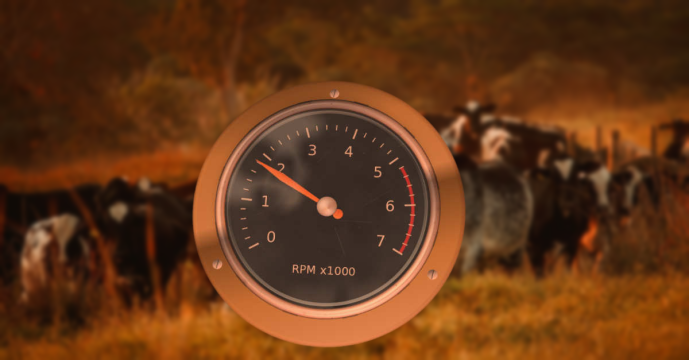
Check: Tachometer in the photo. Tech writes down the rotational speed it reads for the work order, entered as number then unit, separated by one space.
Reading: 1800 rpm
